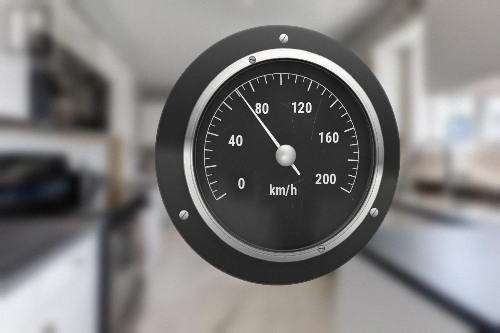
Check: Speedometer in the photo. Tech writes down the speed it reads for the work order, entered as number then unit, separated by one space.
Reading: 70 km/h
